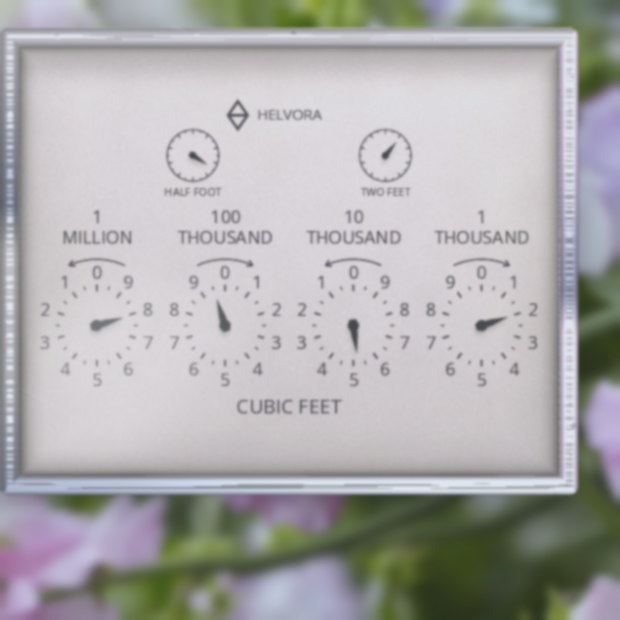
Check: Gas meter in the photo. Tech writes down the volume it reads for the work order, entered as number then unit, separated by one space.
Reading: 795200 ft³
